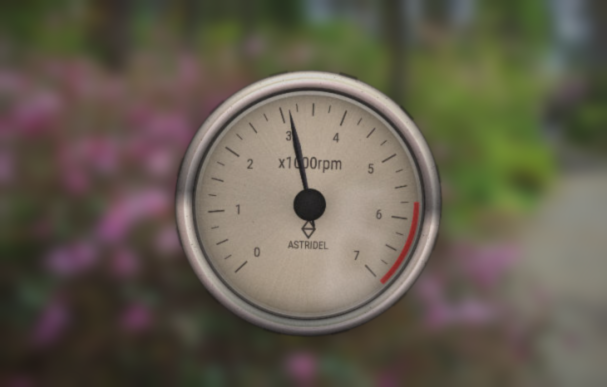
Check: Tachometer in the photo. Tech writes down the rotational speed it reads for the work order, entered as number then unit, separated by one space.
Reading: 3125 rpm
